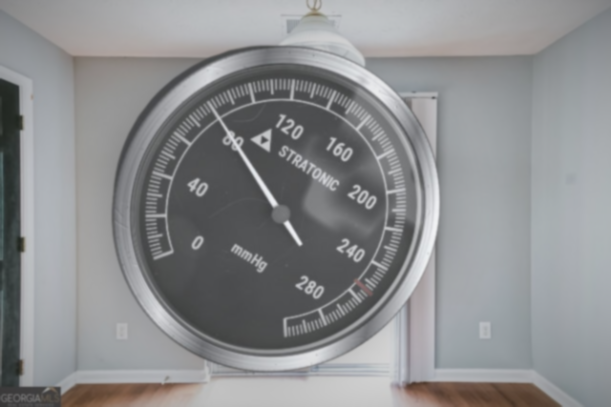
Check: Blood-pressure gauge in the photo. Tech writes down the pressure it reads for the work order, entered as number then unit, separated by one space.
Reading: 80 mmHg
